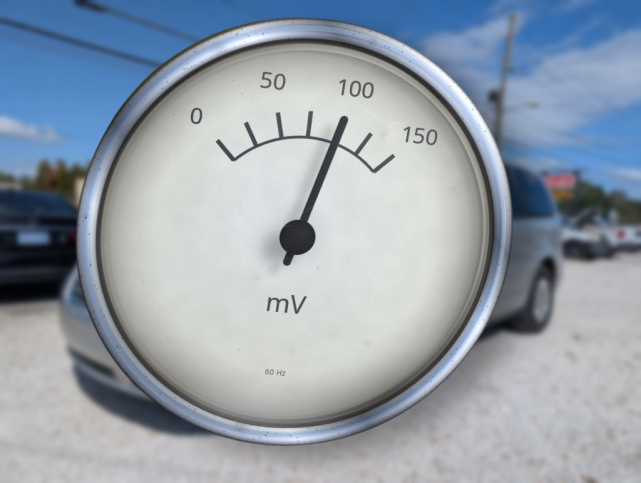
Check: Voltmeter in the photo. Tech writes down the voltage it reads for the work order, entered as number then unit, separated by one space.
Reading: 100 mV
